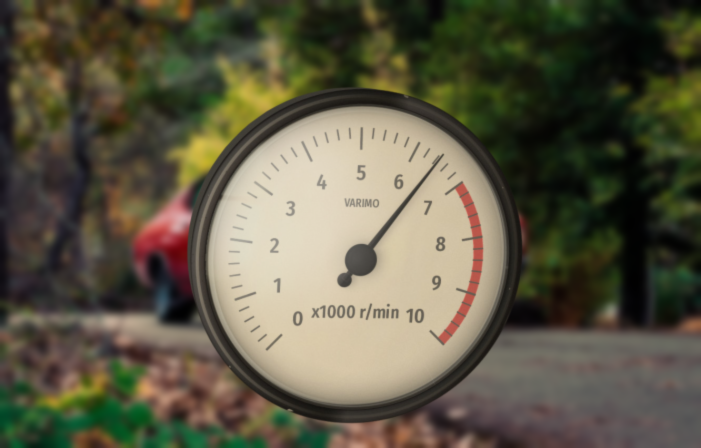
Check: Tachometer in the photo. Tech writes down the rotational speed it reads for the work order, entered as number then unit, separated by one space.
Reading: 6400 rpm
